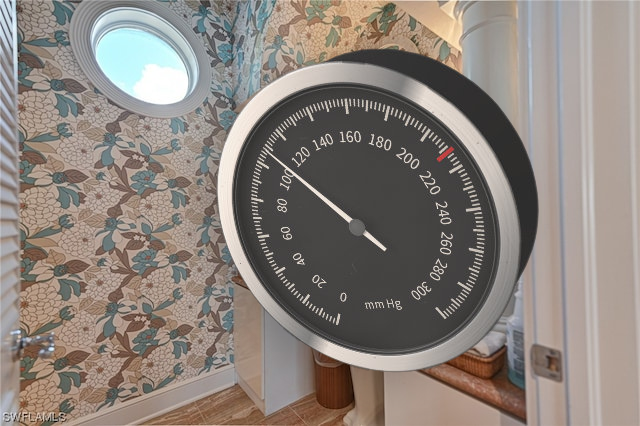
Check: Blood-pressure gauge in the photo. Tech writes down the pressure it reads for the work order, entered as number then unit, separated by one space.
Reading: 110 mmHg
